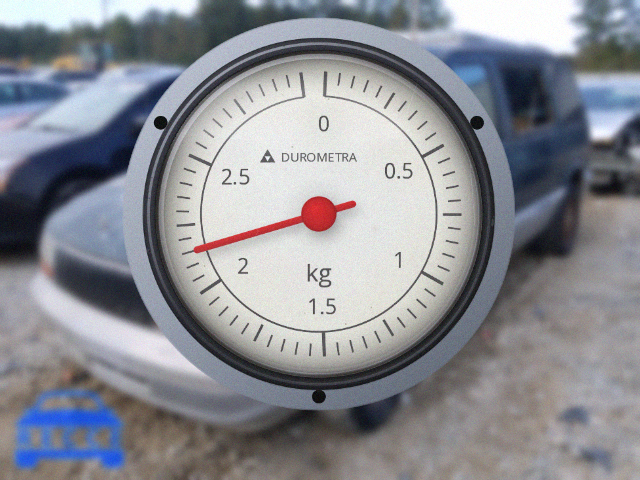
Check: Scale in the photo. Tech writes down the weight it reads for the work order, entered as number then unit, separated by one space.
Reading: 2.15 kg
